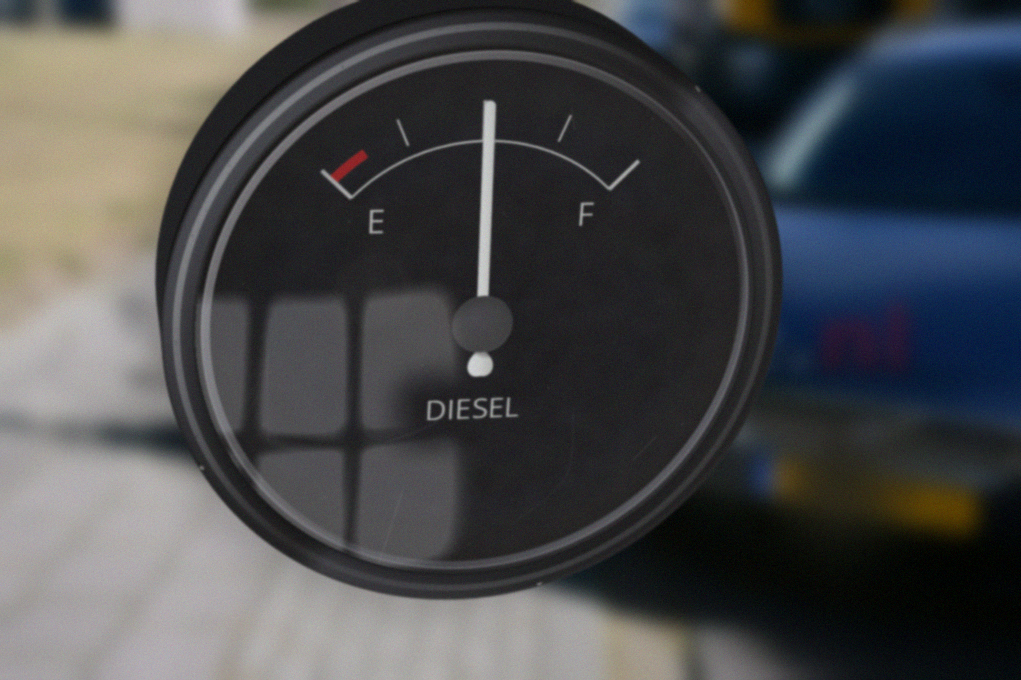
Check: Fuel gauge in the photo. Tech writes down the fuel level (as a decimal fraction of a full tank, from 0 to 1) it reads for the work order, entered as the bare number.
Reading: 0.5
